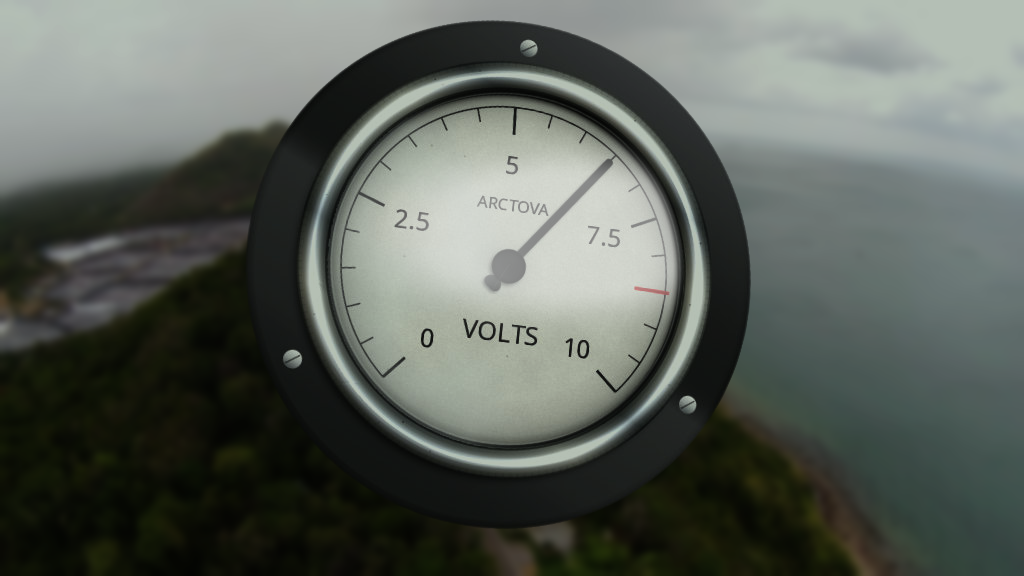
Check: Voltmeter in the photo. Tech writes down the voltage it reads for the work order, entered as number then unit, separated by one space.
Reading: 6.5 V
